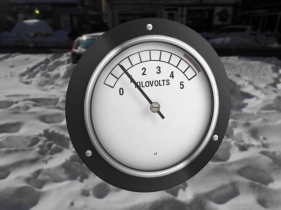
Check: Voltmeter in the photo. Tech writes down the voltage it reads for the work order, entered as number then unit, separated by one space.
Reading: 1 kV
